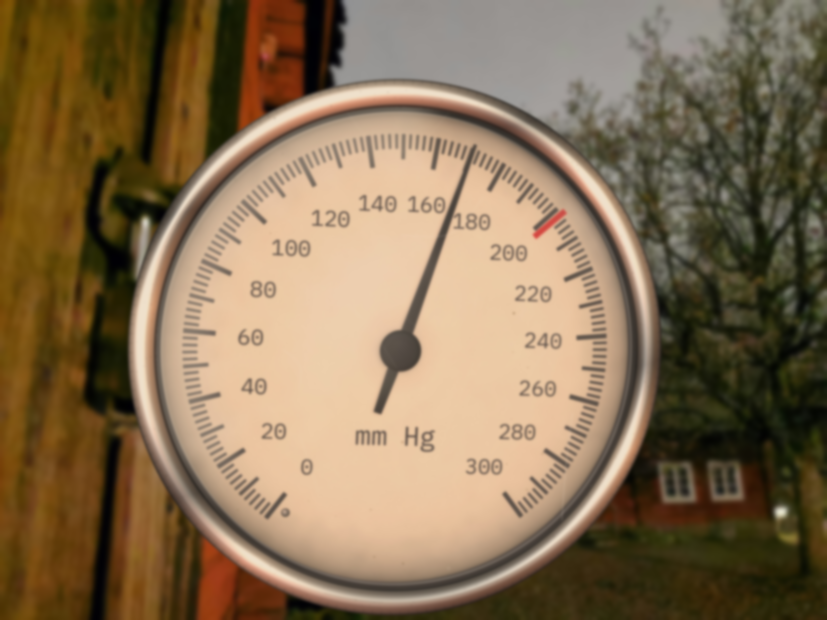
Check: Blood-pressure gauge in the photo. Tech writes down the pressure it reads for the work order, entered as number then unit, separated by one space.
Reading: 170 mmHg
